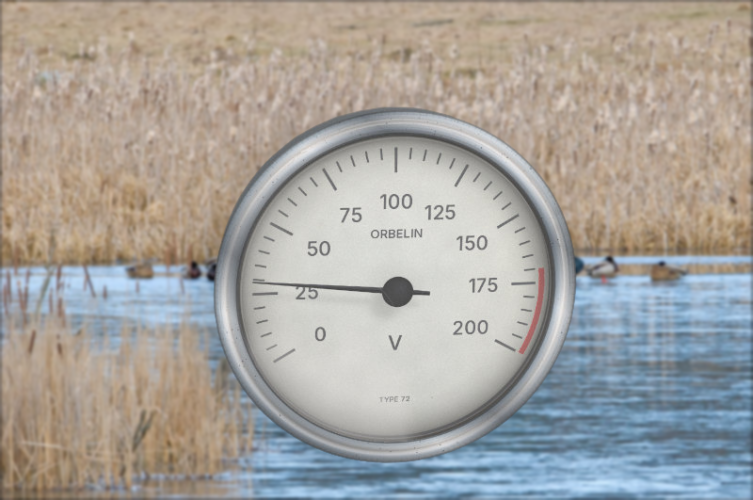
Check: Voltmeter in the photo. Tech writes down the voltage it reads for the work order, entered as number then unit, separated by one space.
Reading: 30 V
